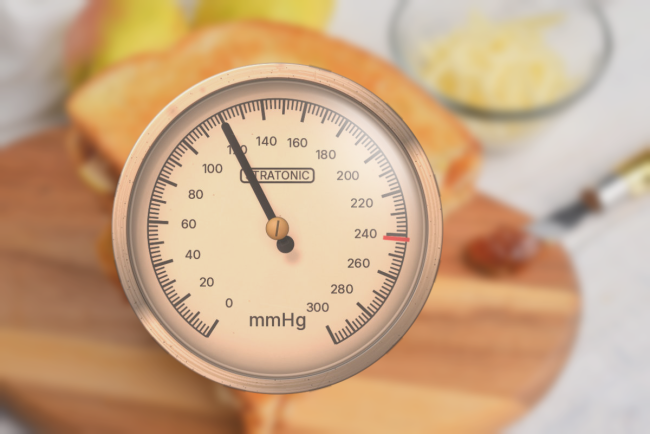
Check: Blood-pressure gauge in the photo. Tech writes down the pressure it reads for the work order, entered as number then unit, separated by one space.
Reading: 120 mmHg
